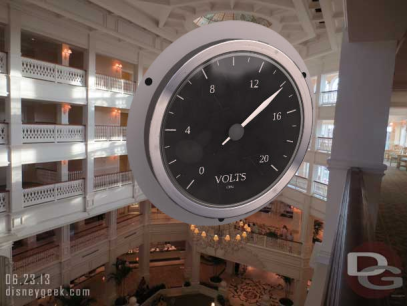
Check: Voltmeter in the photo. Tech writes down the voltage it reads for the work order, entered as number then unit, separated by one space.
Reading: 14 V
